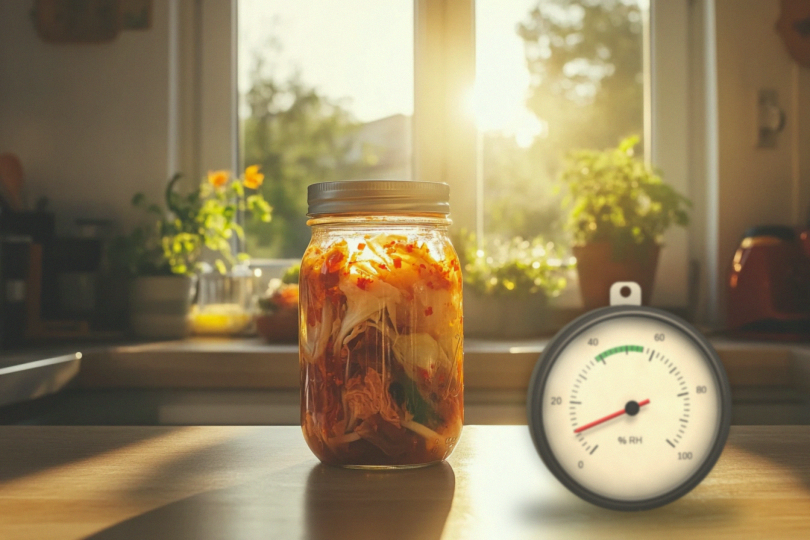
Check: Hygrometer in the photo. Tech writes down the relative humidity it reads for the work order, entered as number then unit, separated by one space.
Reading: 10 %
